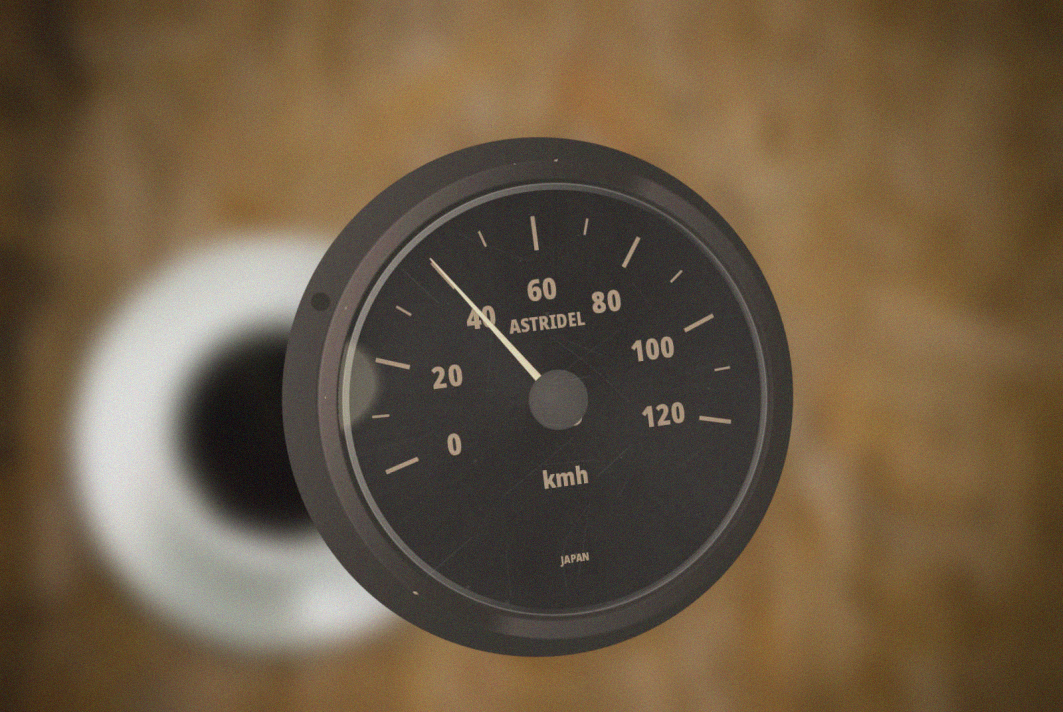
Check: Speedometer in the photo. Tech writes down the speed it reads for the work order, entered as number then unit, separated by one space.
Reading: 40 km/h
